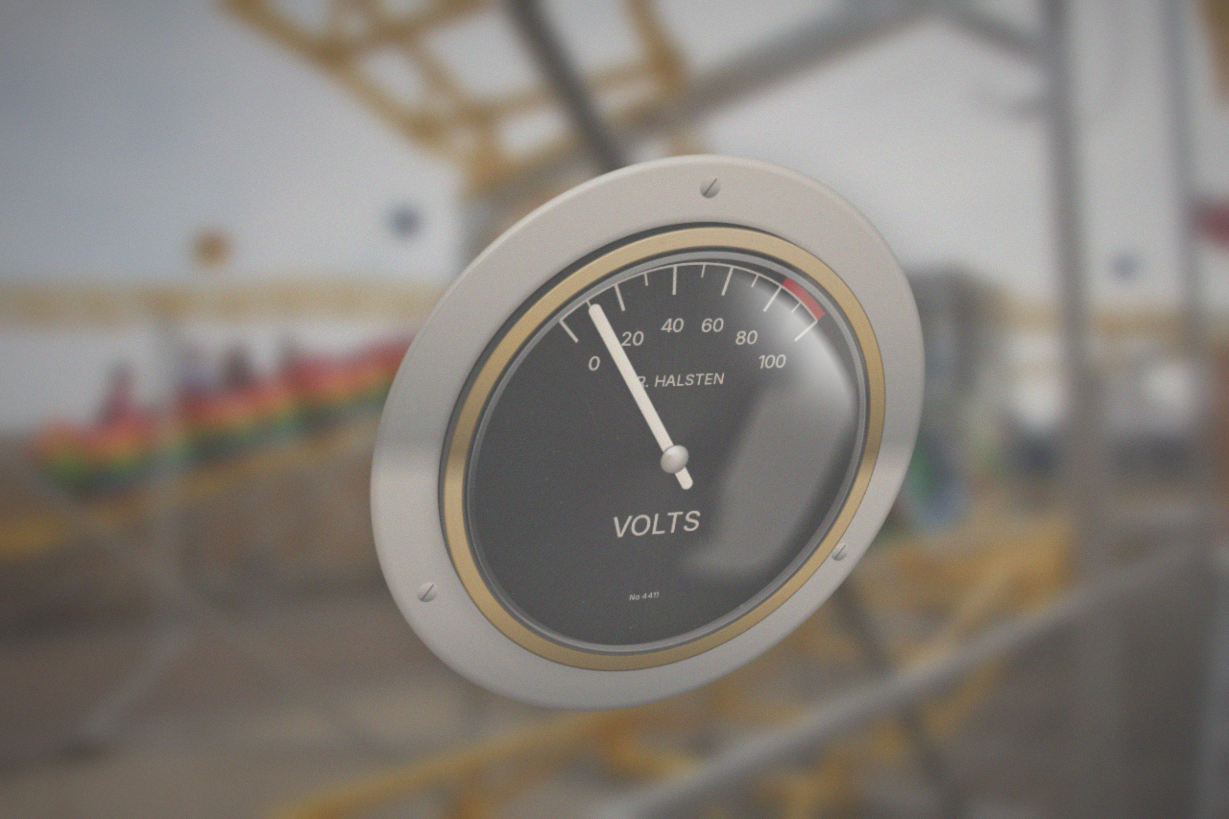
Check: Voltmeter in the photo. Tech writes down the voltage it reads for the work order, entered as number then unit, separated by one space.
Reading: 10 V
